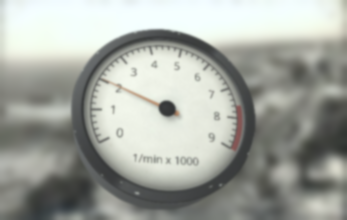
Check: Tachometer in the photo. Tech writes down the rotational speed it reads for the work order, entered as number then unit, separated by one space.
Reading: 2000 rpm
